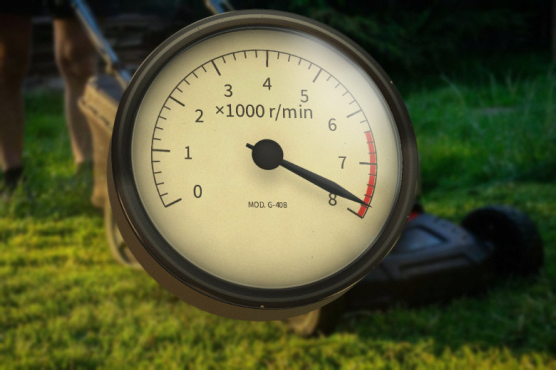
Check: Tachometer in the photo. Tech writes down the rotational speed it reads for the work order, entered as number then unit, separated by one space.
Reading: 7800 rpm
